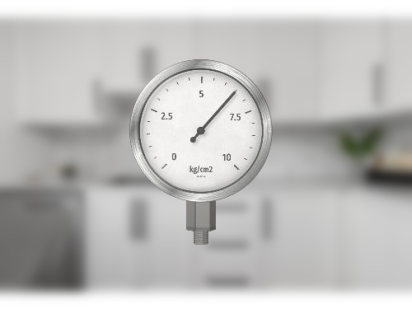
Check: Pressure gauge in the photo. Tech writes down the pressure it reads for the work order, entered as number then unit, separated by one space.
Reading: 6.5 kg/cm²
